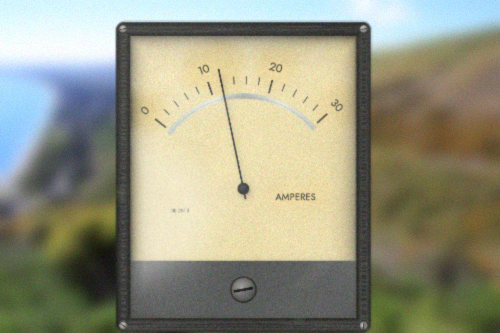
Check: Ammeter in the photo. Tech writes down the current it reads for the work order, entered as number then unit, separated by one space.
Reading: 12 A
